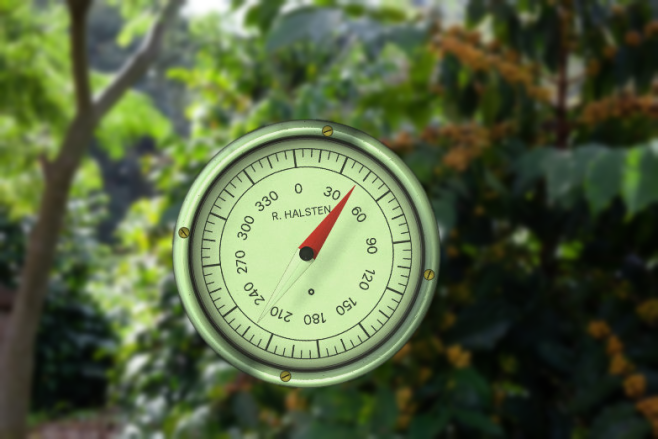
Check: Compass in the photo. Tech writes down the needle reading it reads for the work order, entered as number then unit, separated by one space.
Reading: 42.5 °
